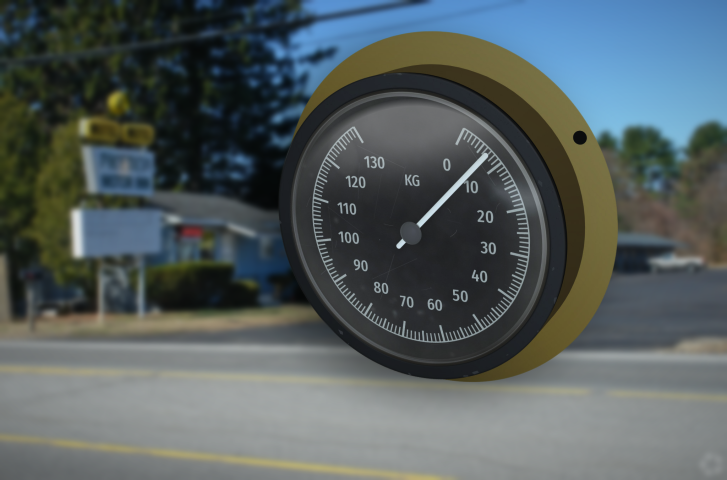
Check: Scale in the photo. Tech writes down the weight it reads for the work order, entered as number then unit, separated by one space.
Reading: 7 kg
